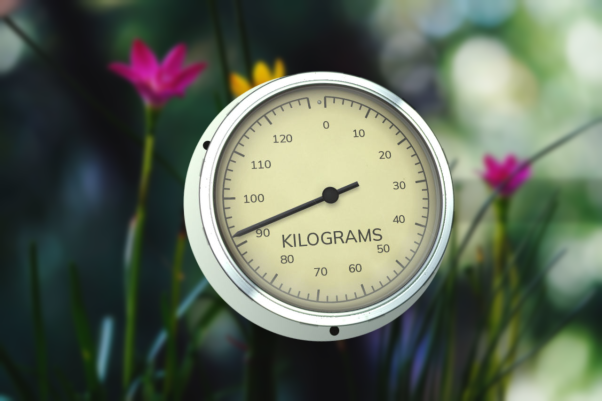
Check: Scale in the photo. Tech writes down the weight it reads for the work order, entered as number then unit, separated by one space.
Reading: 92 kg
